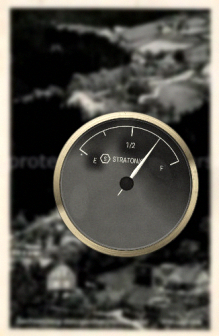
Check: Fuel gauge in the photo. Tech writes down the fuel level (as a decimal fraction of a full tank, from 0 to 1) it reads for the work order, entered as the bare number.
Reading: 0.75
